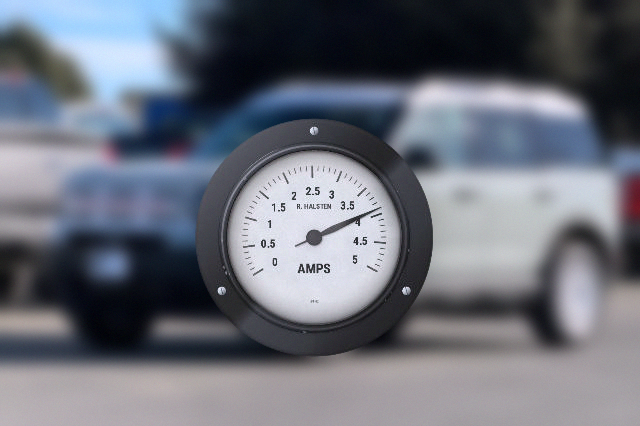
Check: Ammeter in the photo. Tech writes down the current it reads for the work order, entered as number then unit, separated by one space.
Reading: 3.9 A
